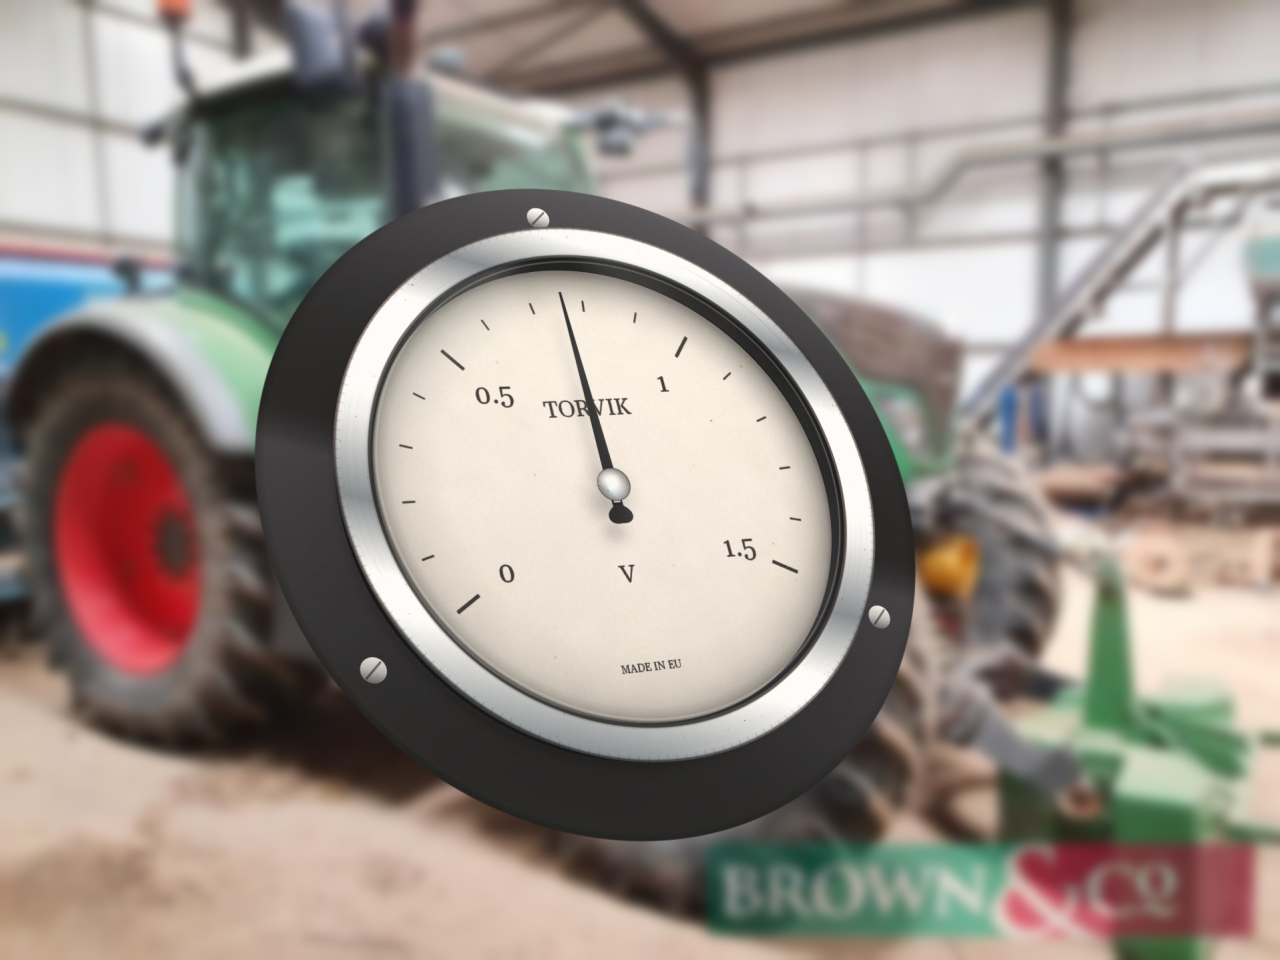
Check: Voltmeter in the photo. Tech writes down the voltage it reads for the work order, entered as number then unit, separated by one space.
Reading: 0.75 V
